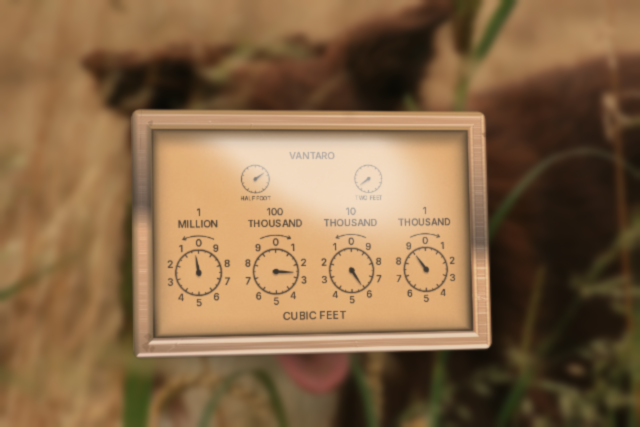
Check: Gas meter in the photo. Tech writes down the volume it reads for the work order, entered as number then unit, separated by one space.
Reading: 25900 ft³
